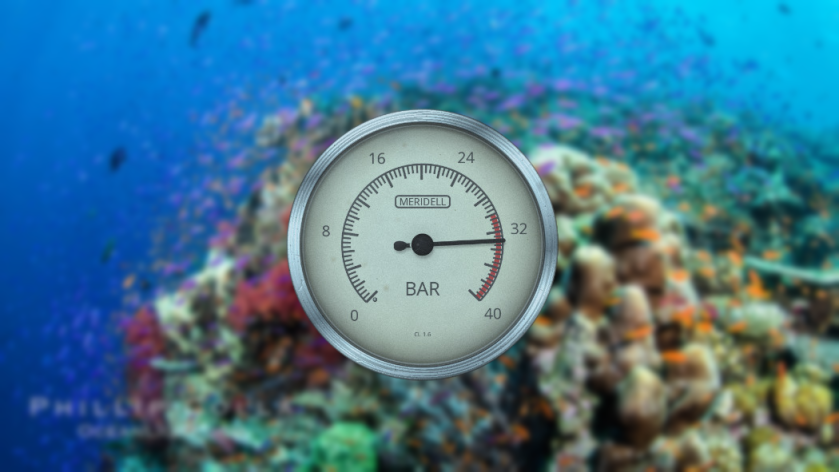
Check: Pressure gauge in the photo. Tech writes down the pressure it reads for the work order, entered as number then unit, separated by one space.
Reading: 33 bar
